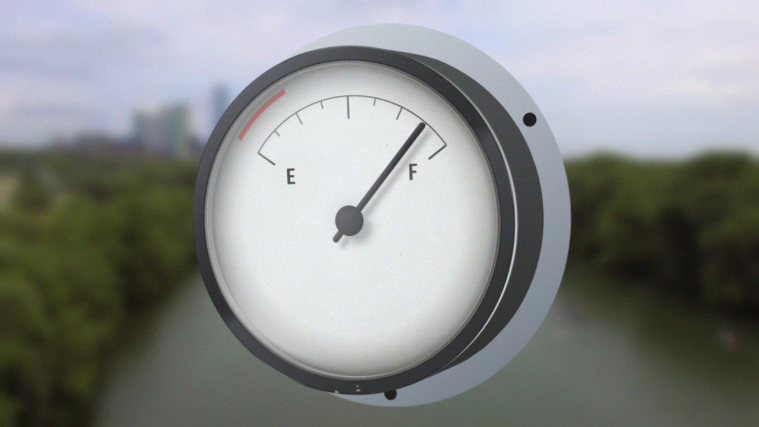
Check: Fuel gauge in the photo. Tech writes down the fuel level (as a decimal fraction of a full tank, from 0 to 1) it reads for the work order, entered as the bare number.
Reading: 0.875
